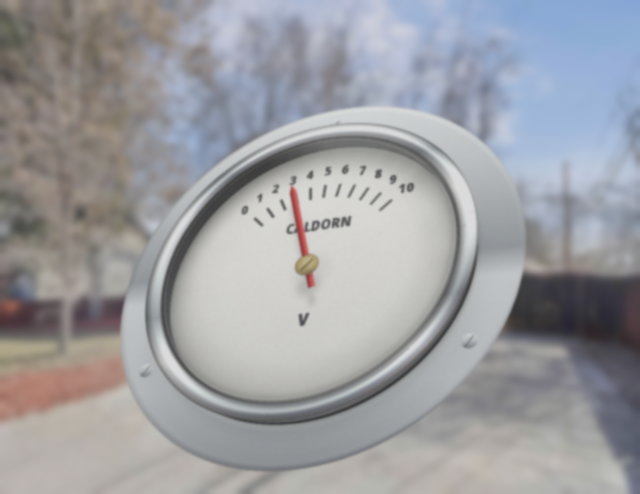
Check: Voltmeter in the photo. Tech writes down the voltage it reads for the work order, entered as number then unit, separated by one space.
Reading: 3 V
